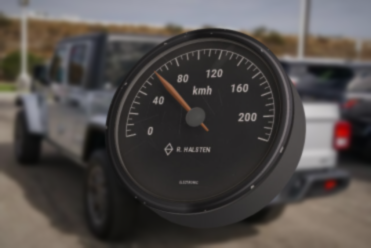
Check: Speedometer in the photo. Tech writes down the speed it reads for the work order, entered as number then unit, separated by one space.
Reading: 60 km/h
